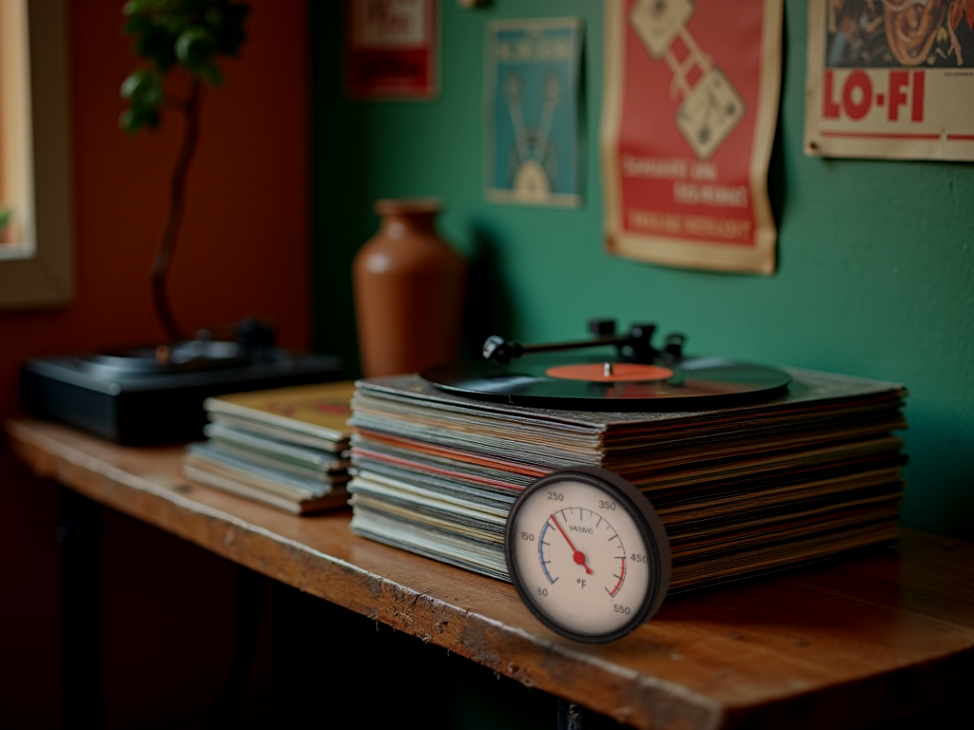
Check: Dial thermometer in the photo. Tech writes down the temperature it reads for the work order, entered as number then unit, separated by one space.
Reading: 225 °F
